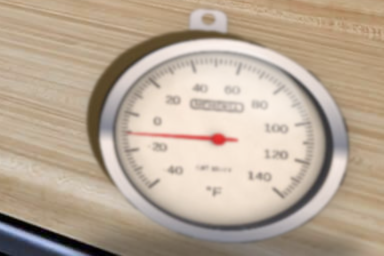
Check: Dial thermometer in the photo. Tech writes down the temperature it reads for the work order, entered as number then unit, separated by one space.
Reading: -10 °F
